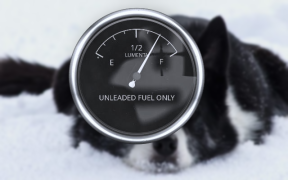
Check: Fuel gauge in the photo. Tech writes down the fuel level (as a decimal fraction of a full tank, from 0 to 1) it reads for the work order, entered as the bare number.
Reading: 0.75
